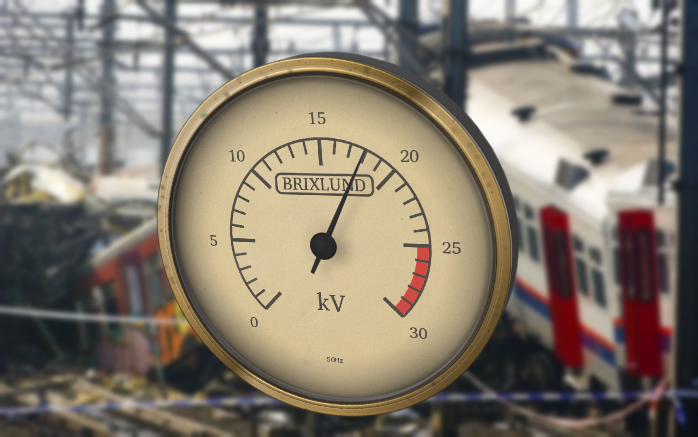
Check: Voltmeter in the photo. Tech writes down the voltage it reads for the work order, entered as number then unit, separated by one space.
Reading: 18 kV
